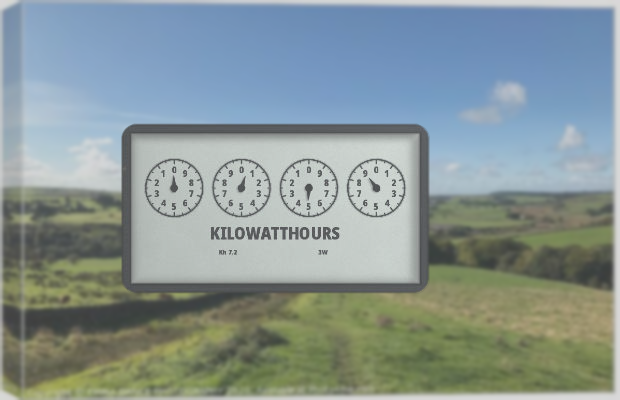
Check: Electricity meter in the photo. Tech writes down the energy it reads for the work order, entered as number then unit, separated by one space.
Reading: 49 kWh
